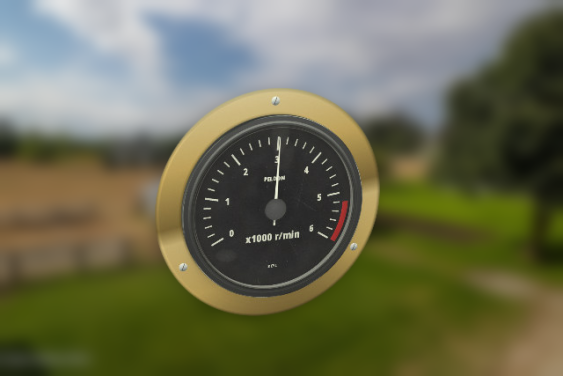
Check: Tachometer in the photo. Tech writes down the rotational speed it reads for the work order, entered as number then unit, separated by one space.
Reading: 3000 rpm
